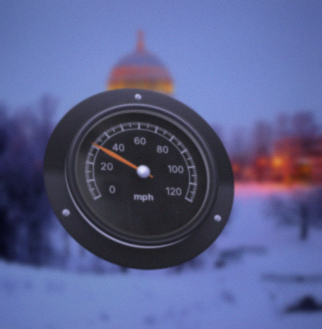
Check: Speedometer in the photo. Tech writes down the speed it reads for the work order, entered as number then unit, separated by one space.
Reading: 30 mph
